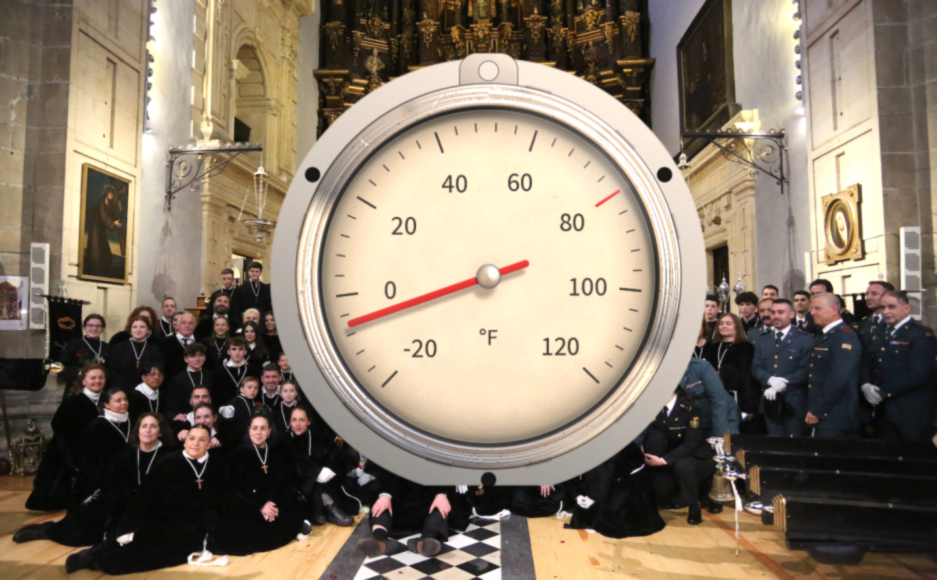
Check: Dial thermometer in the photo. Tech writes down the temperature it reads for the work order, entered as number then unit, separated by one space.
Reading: -6 °F
